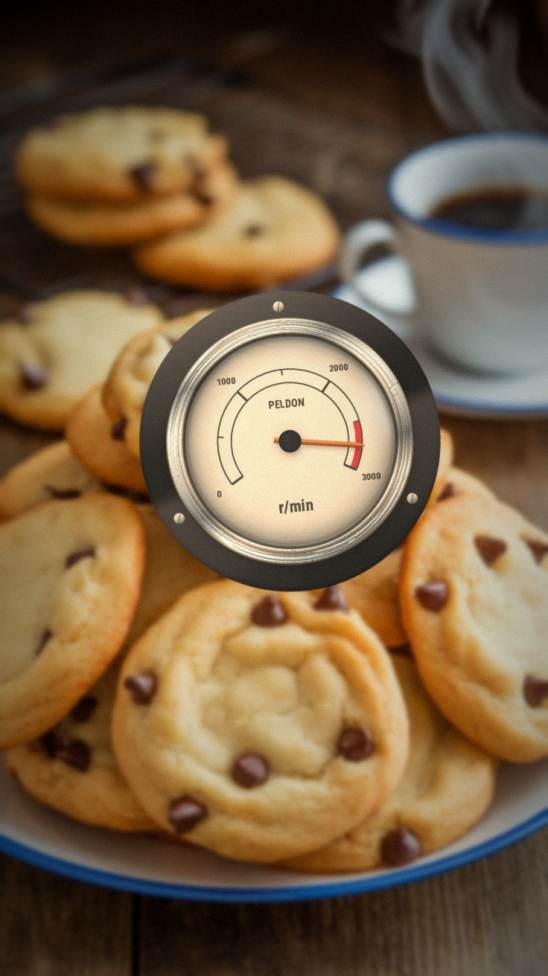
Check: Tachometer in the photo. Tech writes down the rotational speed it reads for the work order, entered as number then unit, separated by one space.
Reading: 2750 rpm
